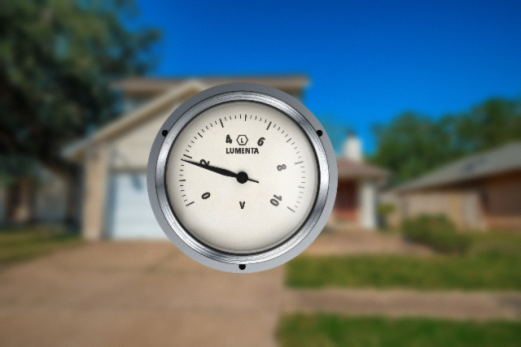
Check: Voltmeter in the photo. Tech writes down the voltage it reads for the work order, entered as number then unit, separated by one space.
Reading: 1.8 V
